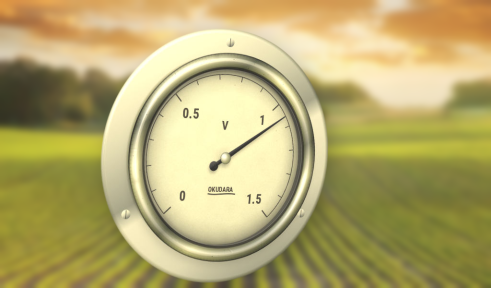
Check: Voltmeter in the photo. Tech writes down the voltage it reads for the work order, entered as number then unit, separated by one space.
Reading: 1.05 V
